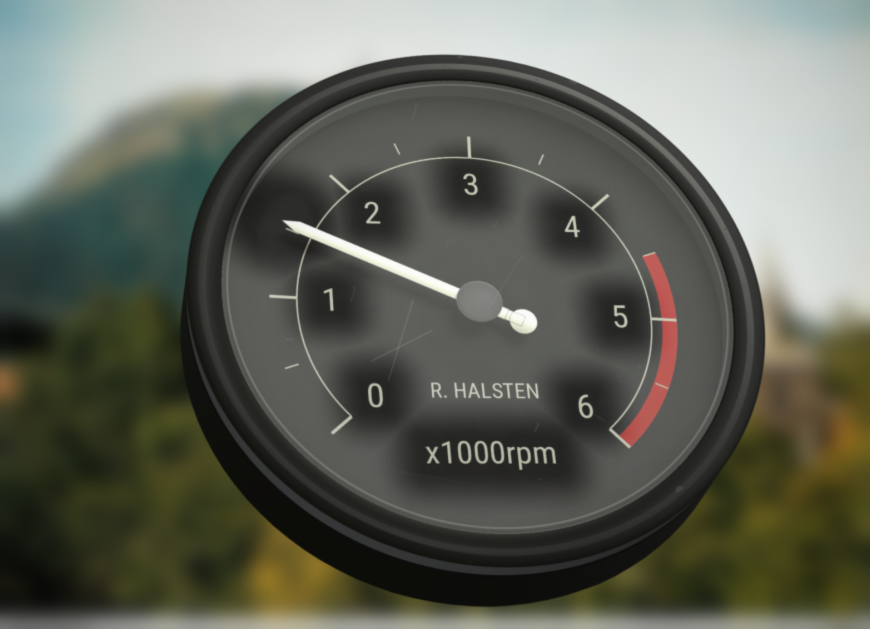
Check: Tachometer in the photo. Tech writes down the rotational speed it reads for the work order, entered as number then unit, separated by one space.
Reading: 1500 rpm
